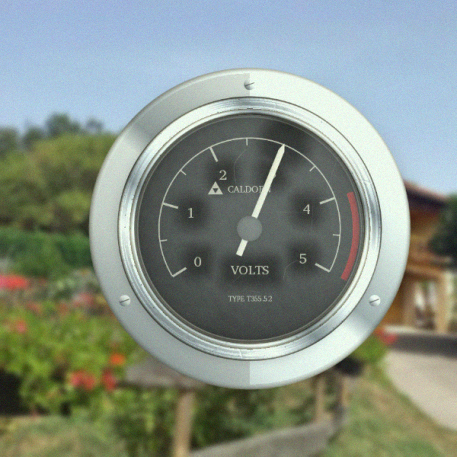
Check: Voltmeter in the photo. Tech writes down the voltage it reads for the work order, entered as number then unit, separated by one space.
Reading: 3 V
